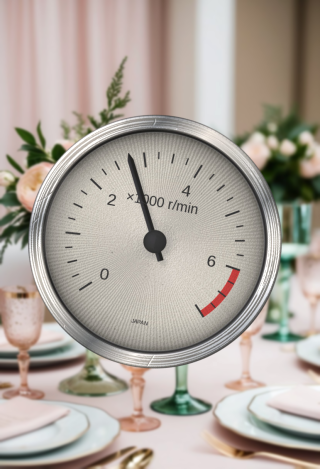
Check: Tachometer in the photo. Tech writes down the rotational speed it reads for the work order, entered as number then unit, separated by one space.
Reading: 2750 rpm
